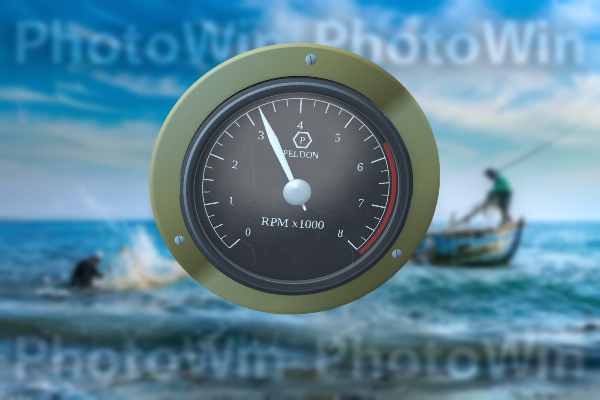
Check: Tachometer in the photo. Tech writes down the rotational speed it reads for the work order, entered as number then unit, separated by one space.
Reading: 3250 rpm
